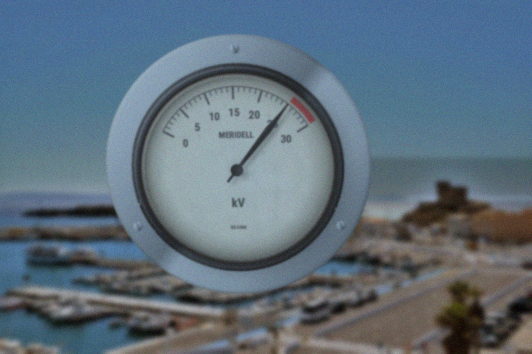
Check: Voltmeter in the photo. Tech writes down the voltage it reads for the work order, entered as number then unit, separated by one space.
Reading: 25 kV
